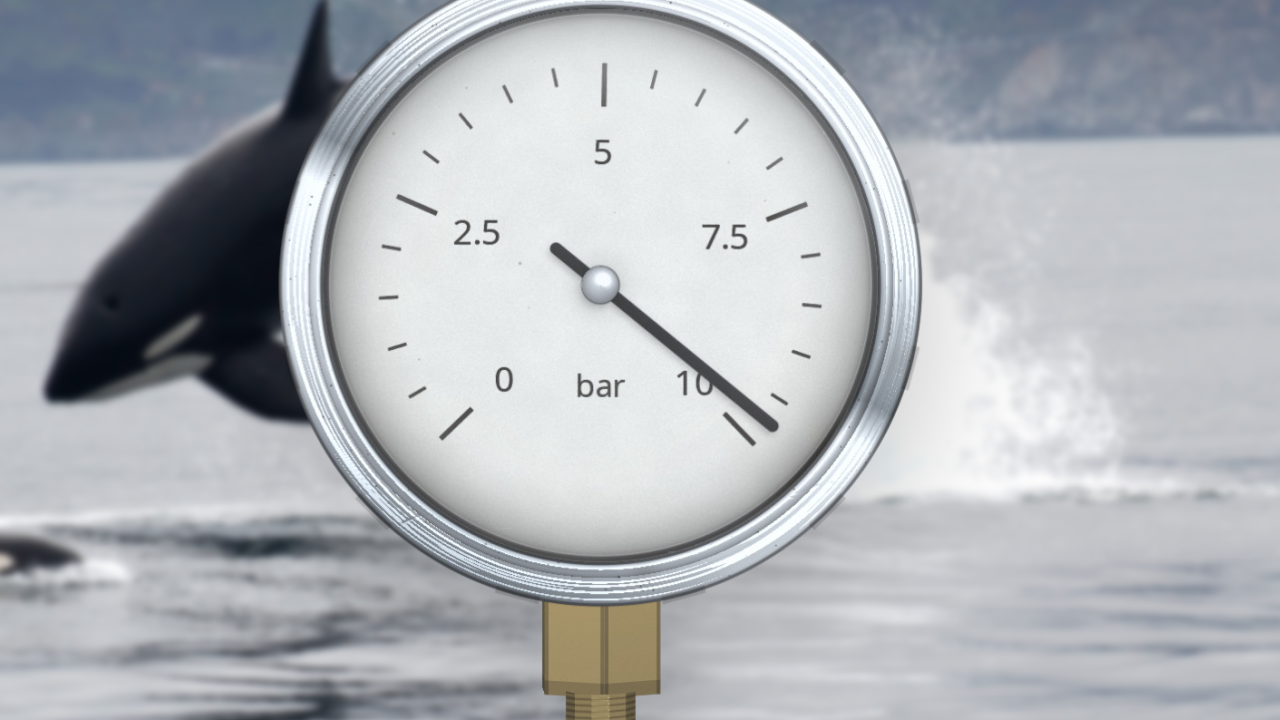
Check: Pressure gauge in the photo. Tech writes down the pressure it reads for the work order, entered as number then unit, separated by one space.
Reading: 9.75 bar
